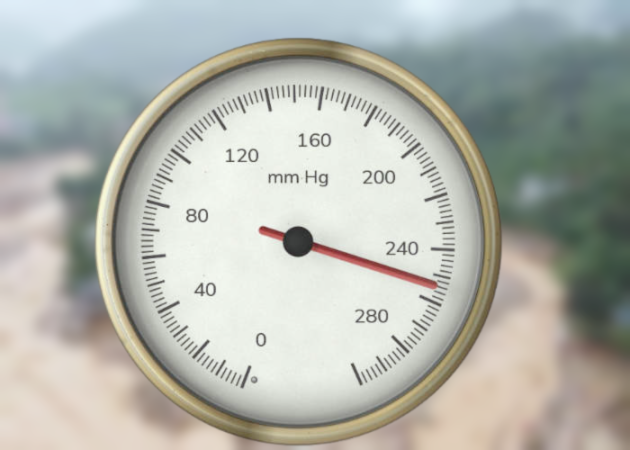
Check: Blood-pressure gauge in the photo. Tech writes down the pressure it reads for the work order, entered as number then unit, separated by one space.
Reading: 254 mmHg
